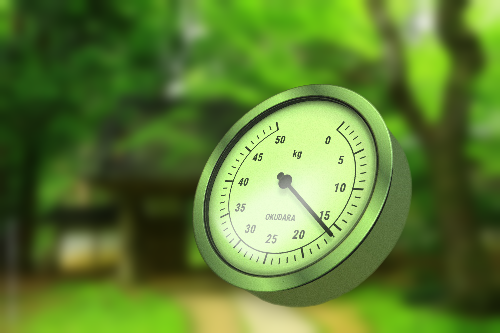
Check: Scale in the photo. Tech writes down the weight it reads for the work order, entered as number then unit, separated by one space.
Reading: 16 kg
